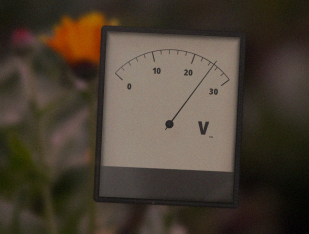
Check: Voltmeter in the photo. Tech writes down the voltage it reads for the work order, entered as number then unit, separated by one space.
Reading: 25 V
